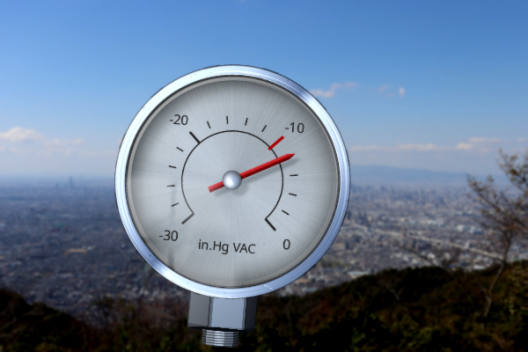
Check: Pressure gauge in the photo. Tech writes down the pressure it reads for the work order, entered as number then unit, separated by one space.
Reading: -8 inHg
